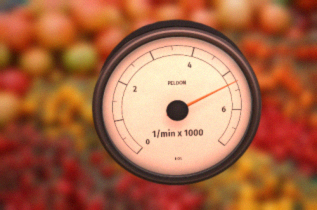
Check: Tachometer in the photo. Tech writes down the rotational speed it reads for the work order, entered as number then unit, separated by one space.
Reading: 5250 rpm
